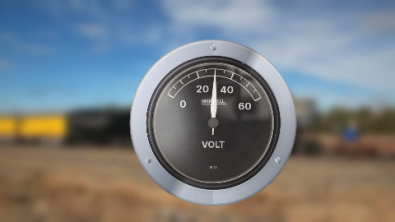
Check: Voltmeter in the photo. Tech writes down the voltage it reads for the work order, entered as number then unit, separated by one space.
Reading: 30 V
